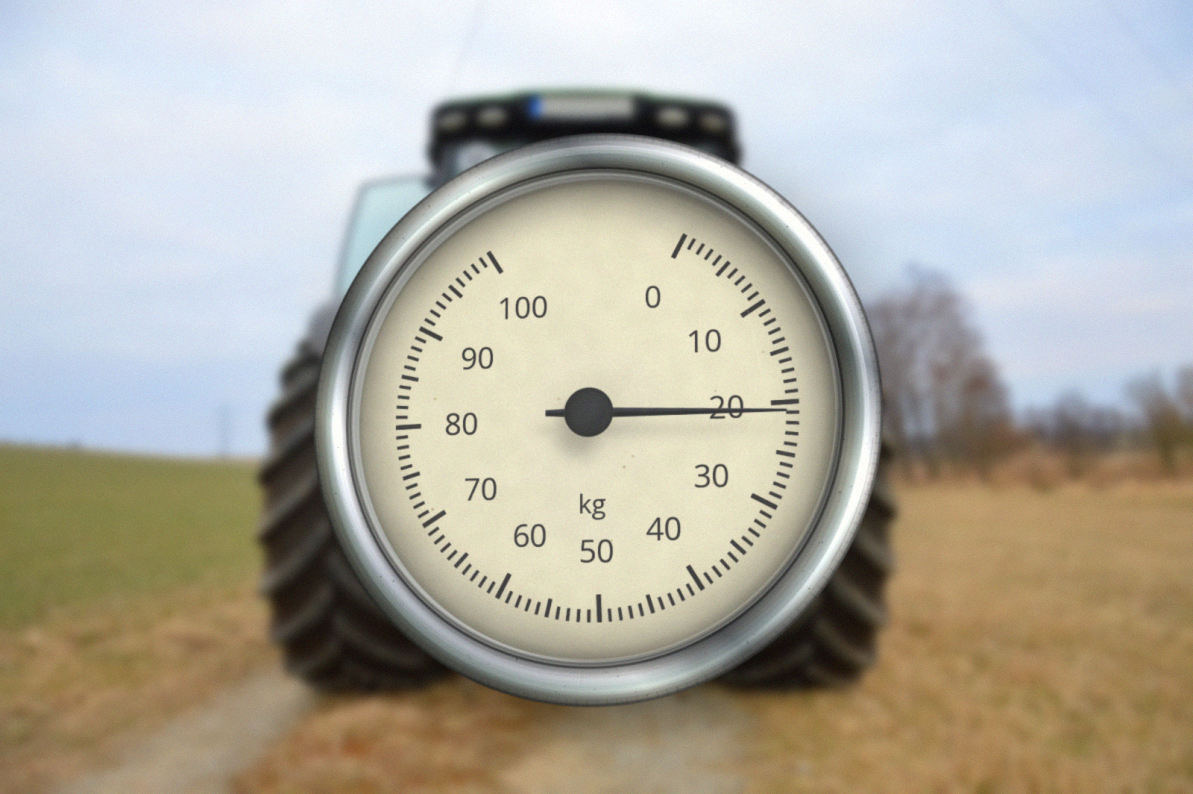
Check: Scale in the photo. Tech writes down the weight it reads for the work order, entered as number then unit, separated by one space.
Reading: 21 kg
